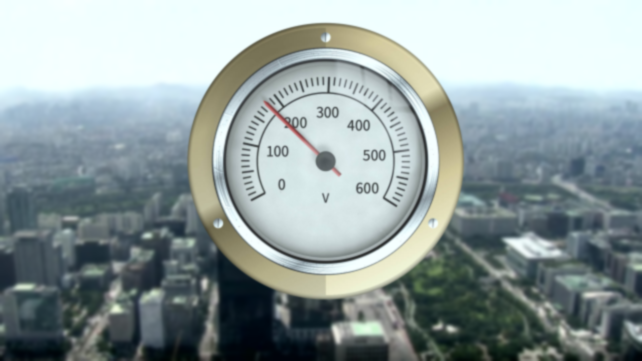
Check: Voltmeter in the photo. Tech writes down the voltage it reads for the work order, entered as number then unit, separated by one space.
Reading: 180 V
